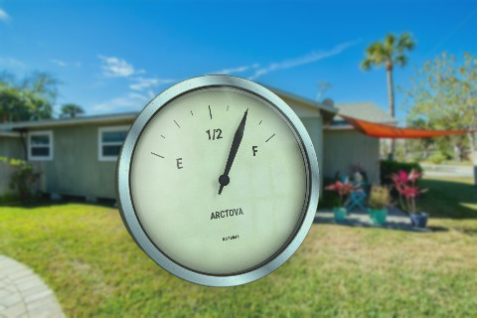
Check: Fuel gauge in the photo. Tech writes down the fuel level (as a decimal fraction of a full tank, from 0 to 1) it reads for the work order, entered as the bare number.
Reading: 0.75
